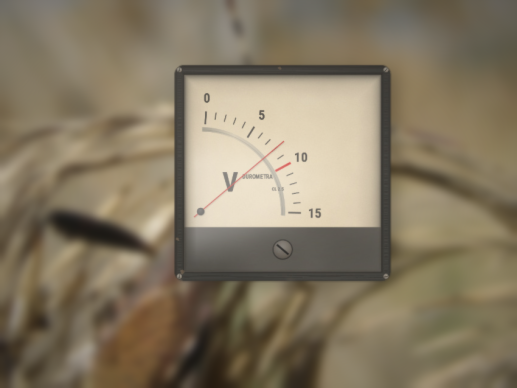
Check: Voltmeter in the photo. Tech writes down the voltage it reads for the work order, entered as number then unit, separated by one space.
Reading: 8 V
